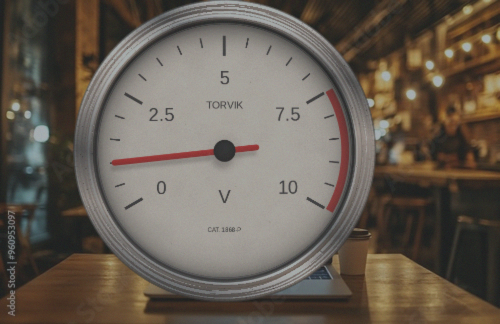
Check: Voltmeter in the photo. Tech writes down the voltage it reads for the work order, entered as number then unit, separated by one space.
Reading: 1 V
